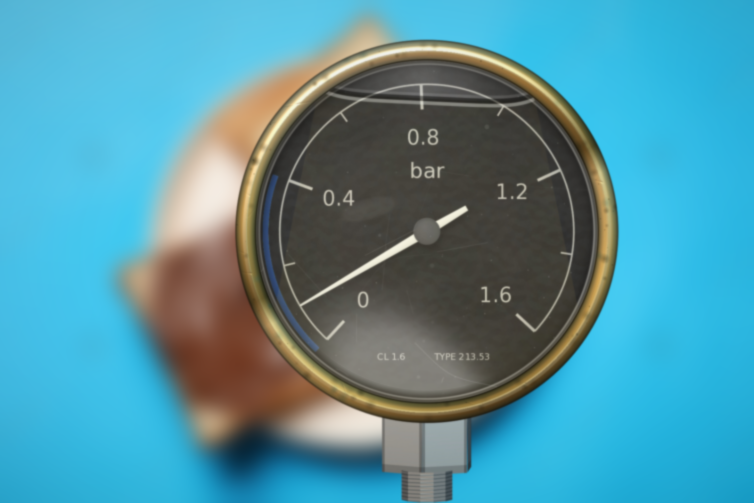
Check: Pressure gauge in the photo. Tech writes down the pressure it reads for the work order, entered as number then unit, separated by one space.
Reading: 0.1 bar
